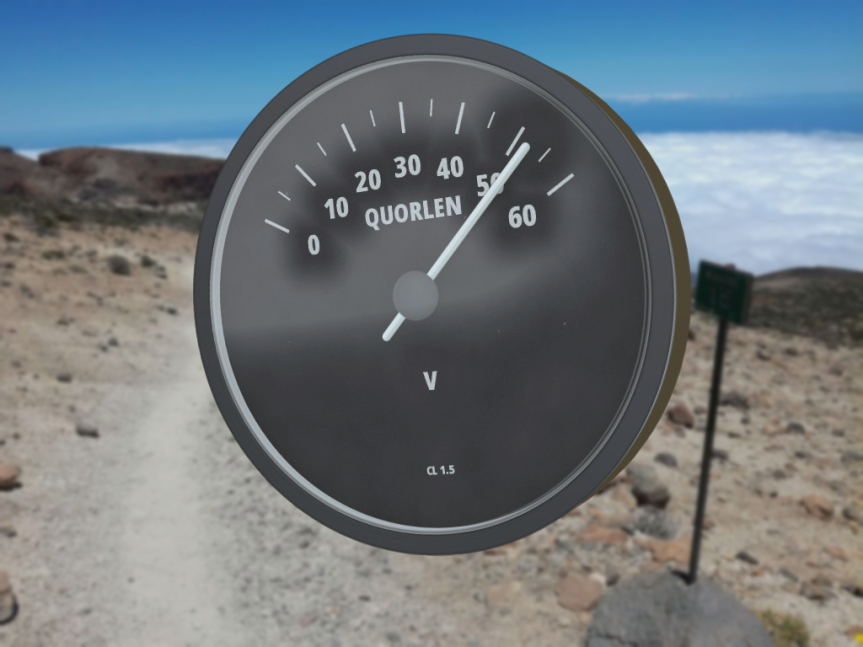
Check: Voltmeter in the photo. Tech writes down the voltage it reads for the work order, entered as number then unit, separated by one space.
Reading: 52.5 V
